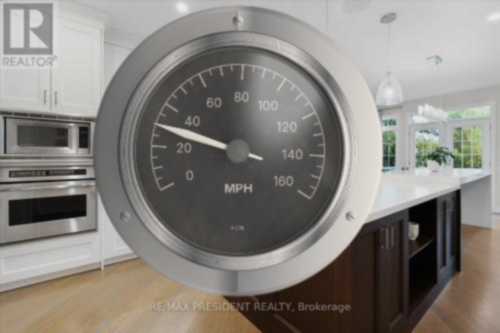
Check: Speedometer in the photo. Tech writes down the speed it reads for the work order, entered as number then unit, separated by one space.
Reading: 30 mph
